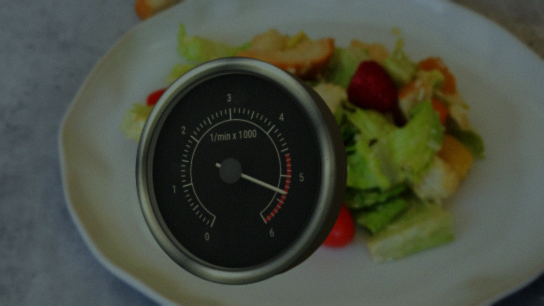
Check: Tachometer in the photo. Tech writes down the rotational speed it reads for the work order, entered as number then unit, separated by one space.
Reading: 5300 rpm
